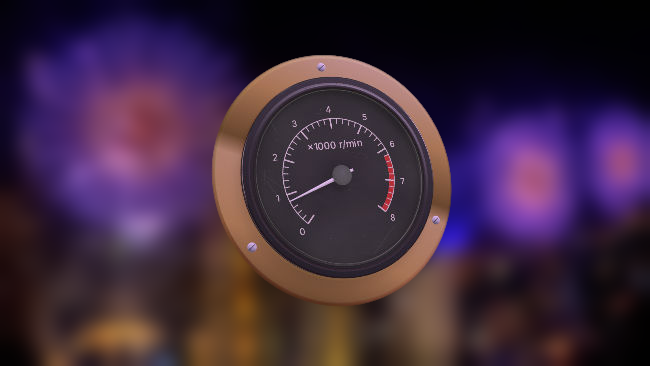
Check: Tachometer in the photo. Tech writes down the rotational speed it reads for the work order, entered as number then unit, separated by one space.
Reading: 800 rpm
